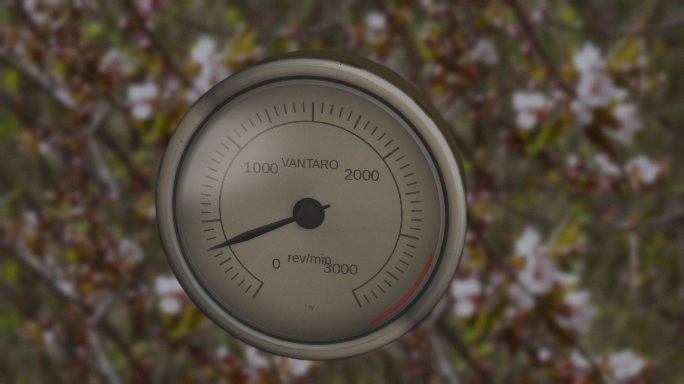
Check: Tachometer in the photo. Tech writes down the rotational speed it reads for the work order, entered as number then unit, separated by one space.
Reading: 350 rpm
